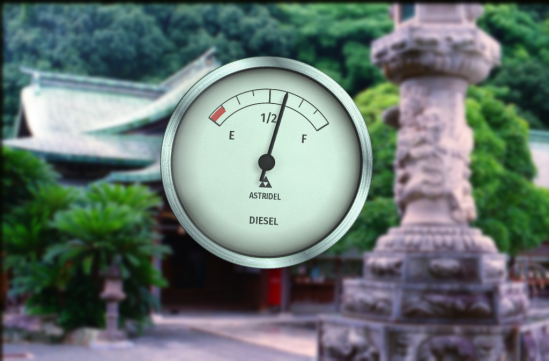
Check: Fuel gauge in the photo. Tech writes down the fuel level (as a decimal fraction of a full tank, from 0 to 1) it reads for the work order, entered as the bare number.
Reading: 0.625
